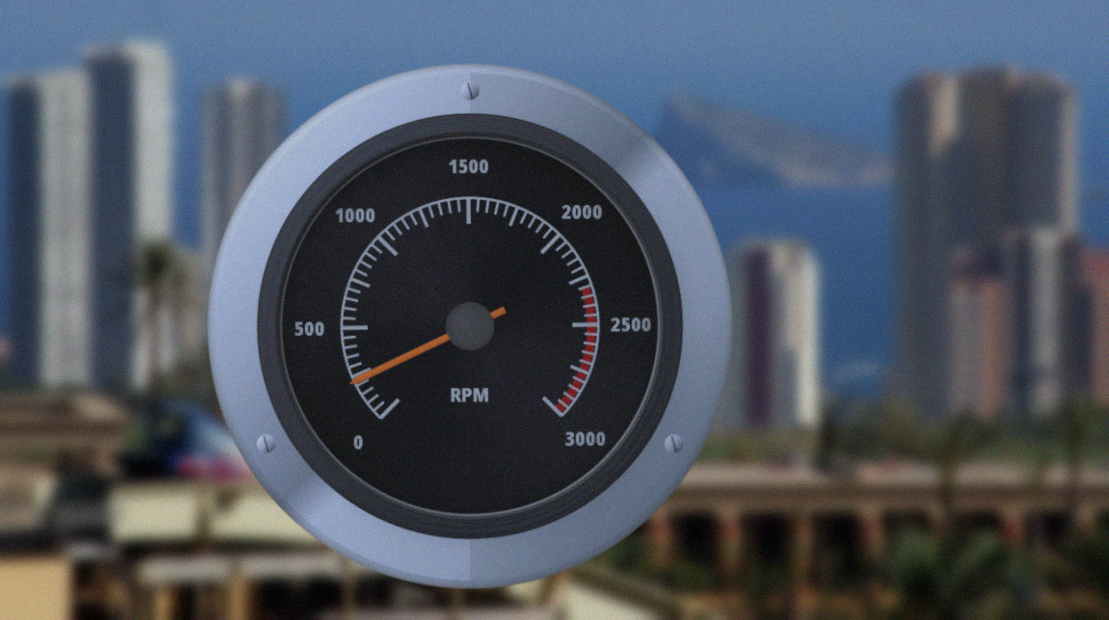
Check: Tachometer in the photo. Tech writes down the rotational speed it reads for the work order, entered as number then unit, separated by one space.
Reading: 225 rpm
